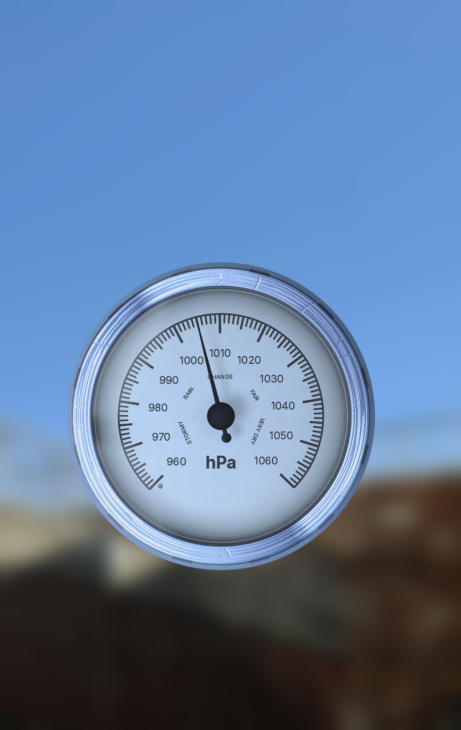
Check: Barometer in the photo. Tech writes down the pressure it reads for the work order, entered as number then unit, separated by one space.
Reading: 1005 hPa
